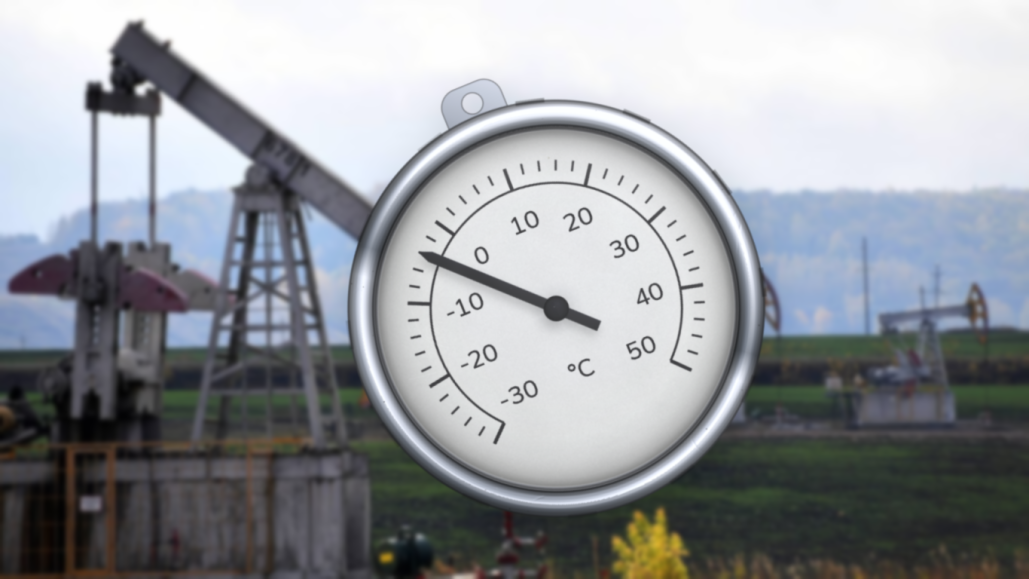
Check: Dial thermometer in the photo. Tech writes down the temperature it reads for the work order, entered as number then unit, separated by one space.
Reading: -4 °C
